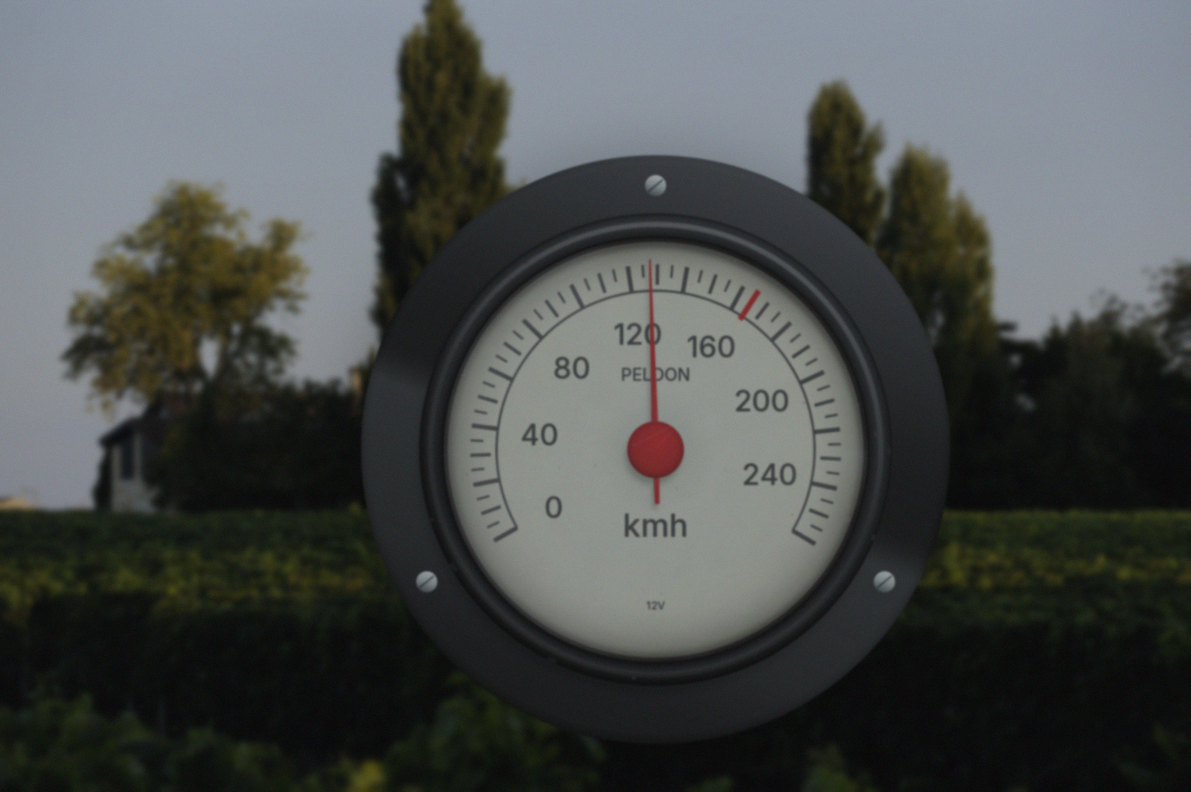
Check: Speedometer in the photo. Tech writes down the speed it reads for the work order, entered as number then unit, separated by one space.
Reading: 127.5 km/h
